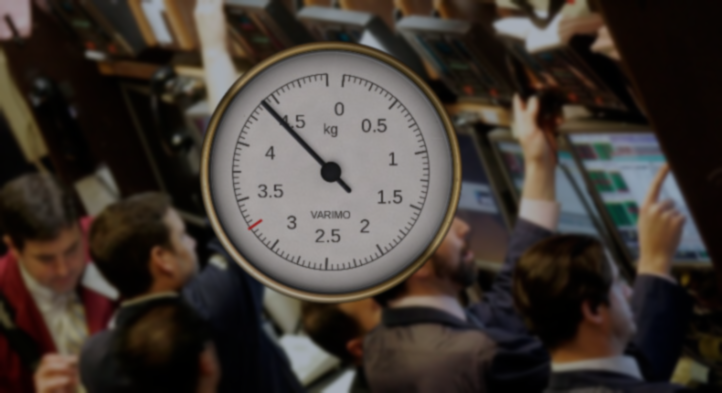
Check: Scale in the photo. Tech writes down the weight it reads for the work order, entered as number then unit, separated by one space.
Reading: 4.4 kg
